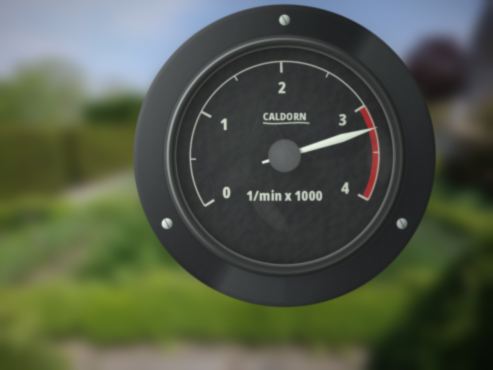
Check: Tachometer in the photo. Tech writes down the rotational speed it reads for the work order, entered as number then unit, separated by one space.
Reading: 3250 rpm
